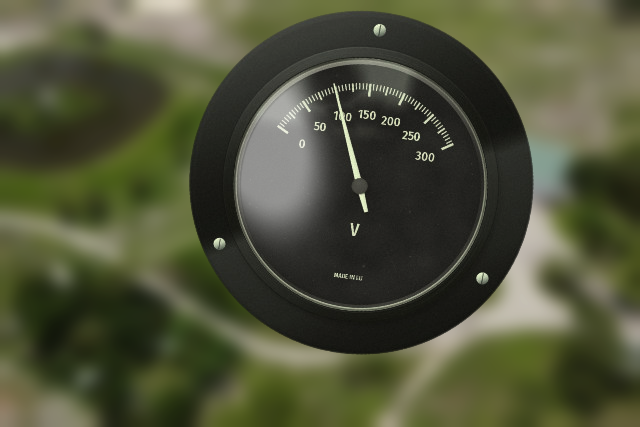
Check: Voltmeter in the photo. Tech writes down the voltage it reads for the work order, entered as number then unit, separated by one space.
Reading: 100 V
